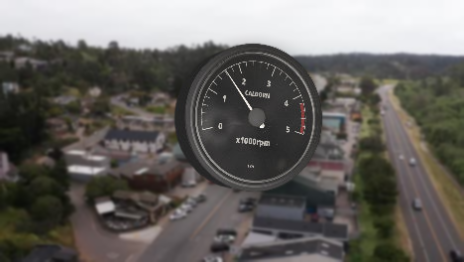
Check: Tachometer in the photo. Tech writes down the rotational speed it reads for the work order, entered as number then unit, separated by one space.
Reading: 1600 rpm
